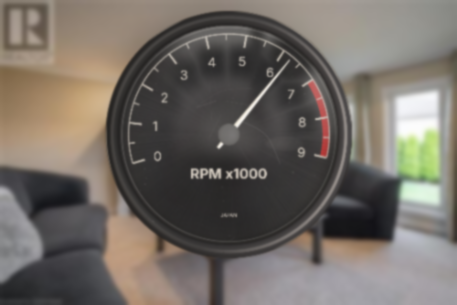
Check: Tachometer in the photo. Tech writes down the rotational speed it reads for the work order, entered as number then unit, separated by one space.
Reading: 6250 rpm
